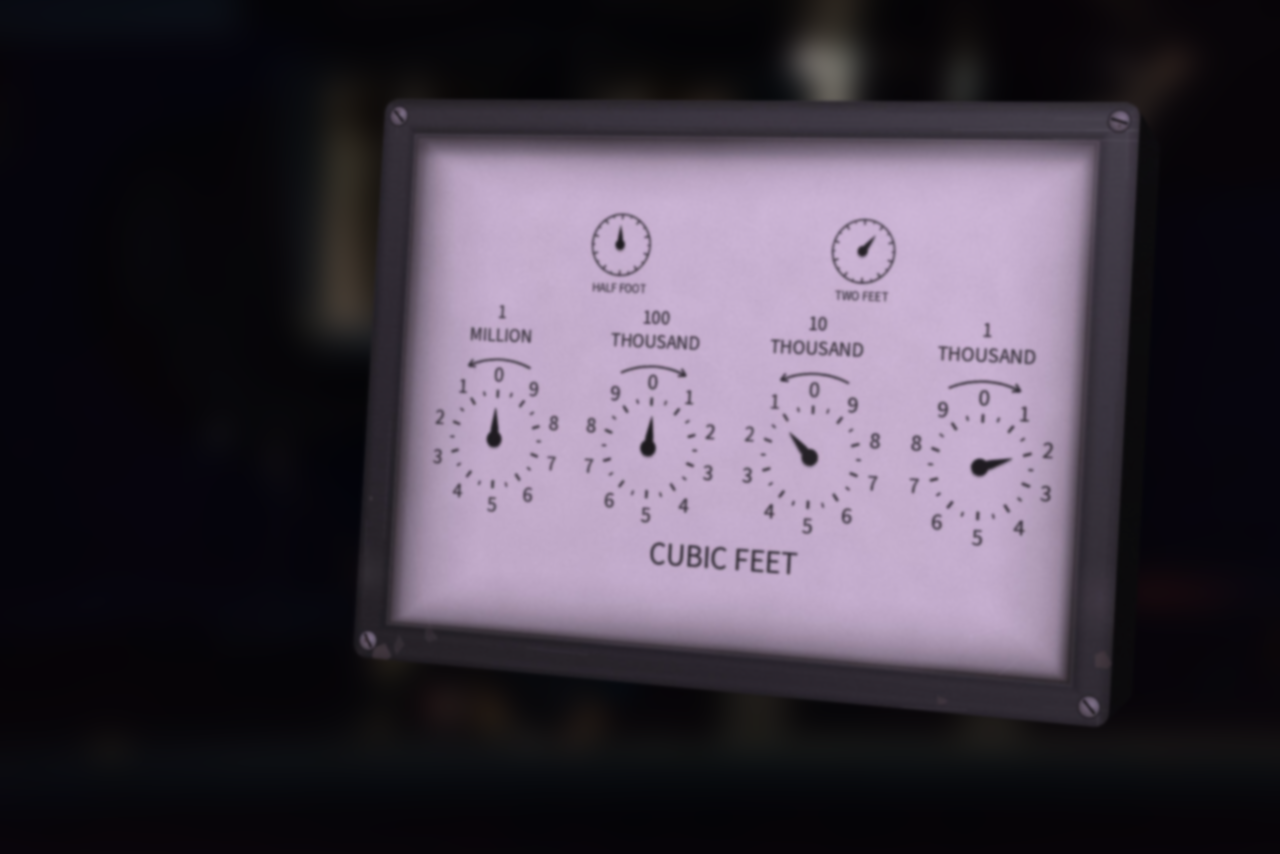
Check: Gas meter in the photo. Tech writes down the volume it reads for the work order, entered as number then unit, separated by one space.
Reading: 1200 ft³
